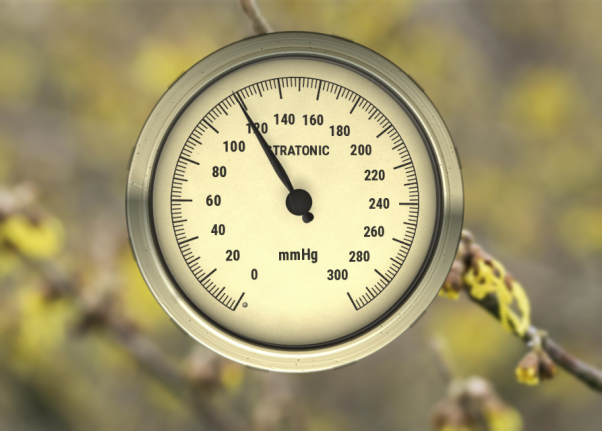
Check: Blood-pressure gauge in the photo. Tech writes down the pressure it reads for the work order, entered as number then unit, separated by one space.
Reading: 118 mmHg
